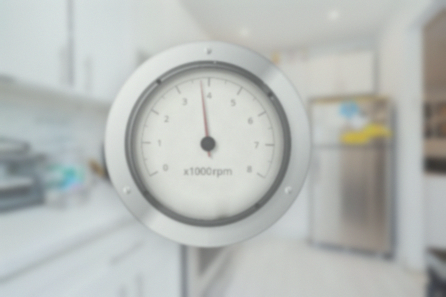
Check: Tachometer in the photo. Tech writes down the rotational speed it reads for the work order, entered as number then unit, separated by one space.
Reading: 3750 rpm
